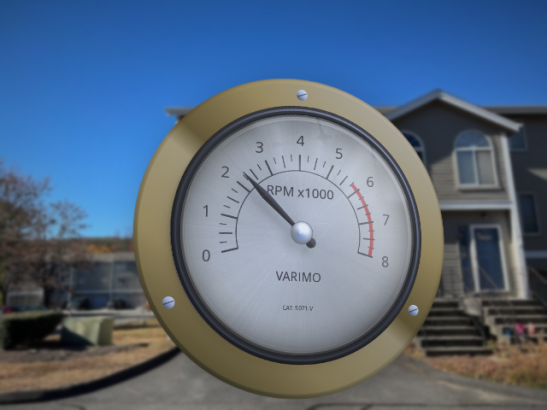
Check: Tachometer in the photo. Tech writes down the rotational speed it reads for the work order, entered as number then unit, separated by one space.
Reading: 2250 rpm
